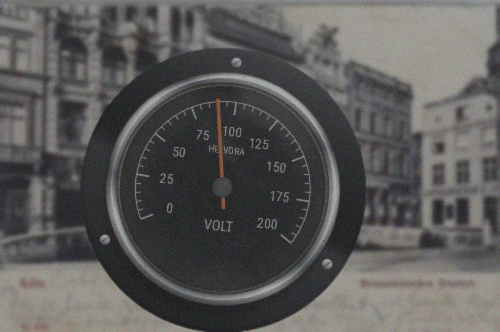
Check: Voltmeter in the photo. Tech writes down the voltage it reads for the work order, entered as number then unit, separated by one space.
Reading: 90 V
